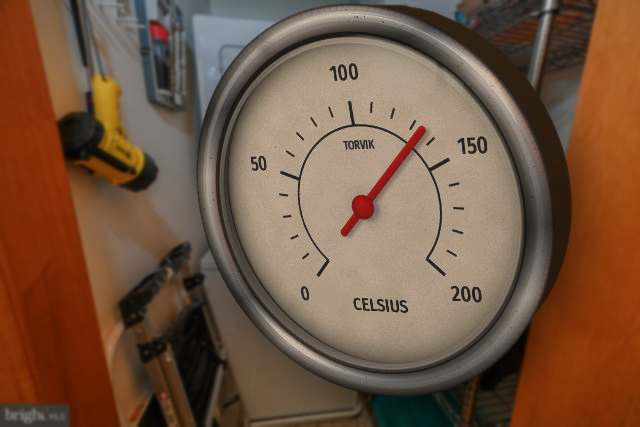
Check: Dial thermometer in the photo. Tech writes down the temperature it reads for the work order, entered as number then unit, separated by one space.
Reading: 135 °C
